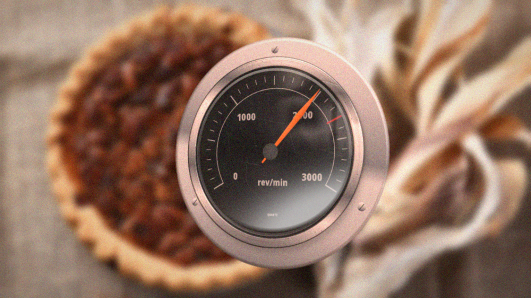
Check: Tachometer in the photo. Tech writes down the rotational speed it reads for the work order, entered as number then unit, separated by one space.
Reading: 2000 rpm
